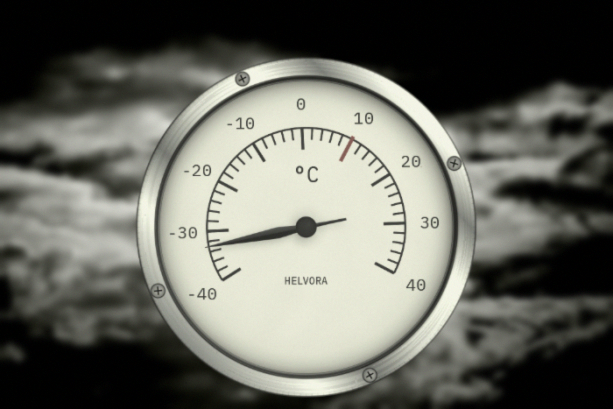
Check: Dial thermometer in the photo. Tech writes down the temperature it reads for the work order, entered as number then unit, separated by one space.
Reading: -33 °C
